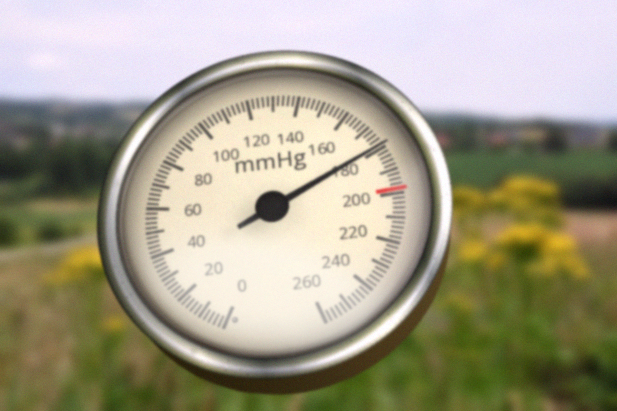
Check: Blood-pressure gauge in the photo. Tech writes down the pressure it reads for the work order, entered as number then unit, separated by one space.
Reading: 180 mmHg
